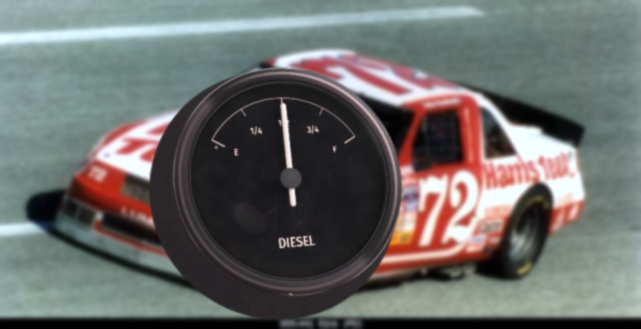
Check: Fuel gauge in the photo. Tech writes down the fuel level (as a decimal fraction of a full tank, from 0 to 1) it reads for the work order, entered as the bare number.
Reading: 0.5
